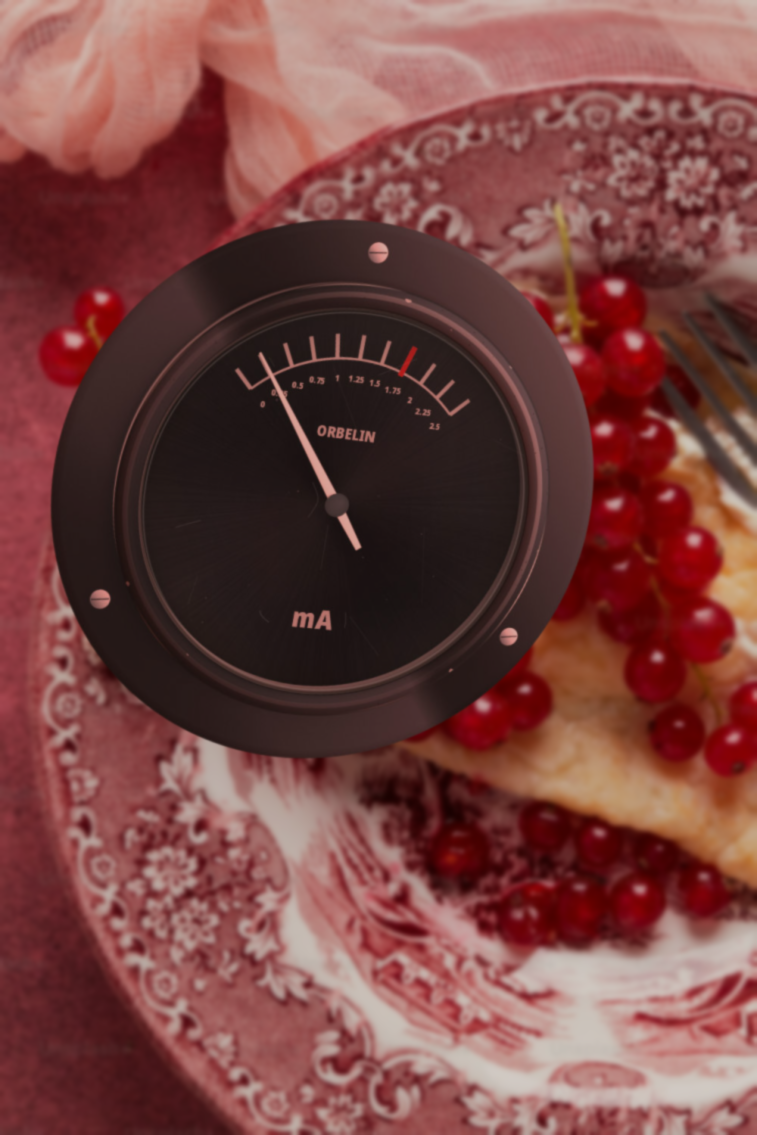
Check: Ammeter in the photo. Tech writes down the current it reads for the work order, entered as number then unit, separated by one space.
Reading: 0.25 mA
